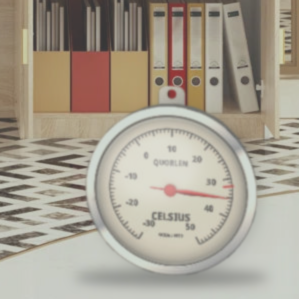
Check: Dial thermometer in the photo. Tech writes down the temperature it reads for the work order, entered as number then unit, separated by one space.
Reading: 35 °C
